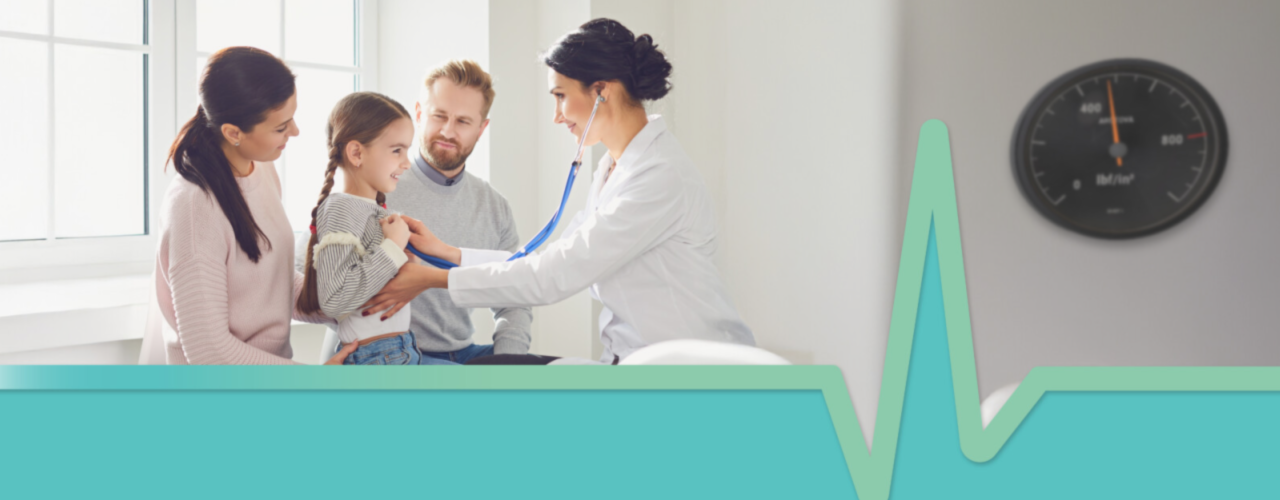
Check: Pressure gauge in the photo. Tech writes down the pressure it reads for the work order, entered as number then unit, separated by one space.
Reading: 475 psi
